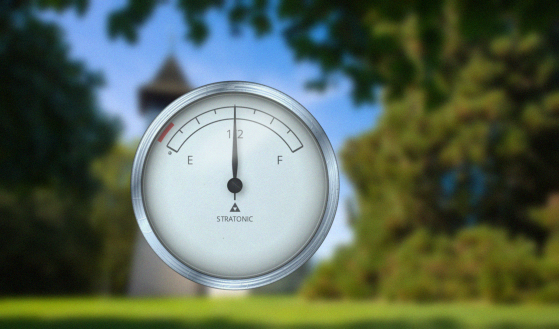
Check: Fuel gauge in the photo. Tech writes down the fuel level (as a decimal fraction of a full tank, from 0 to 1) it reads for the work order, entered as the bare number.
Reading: 0.5
